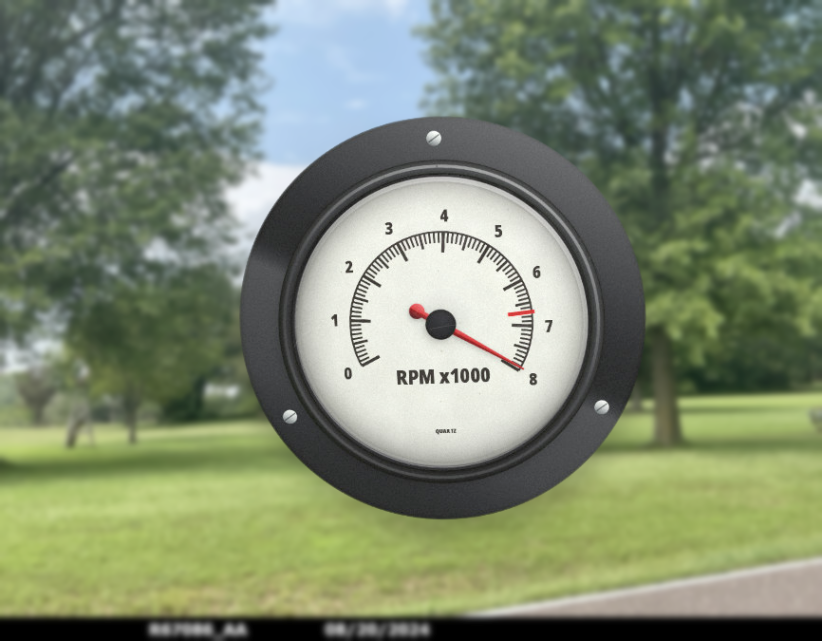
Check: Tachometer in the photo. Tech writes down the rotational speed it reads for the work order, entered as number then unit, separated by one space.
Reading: 7900 rpm
